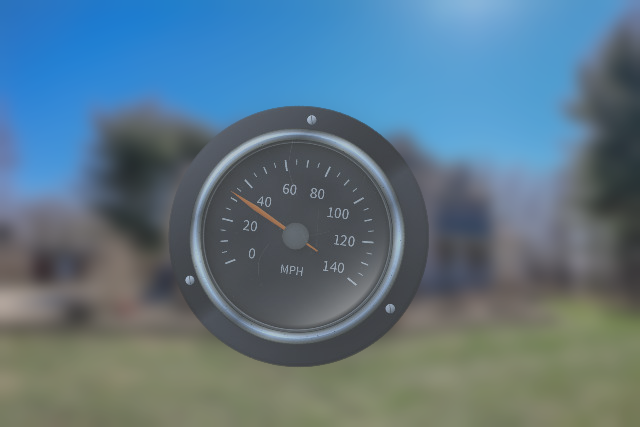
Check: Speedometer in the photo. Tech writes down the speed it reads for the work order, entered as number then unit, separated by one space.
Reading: 32.5 mph
